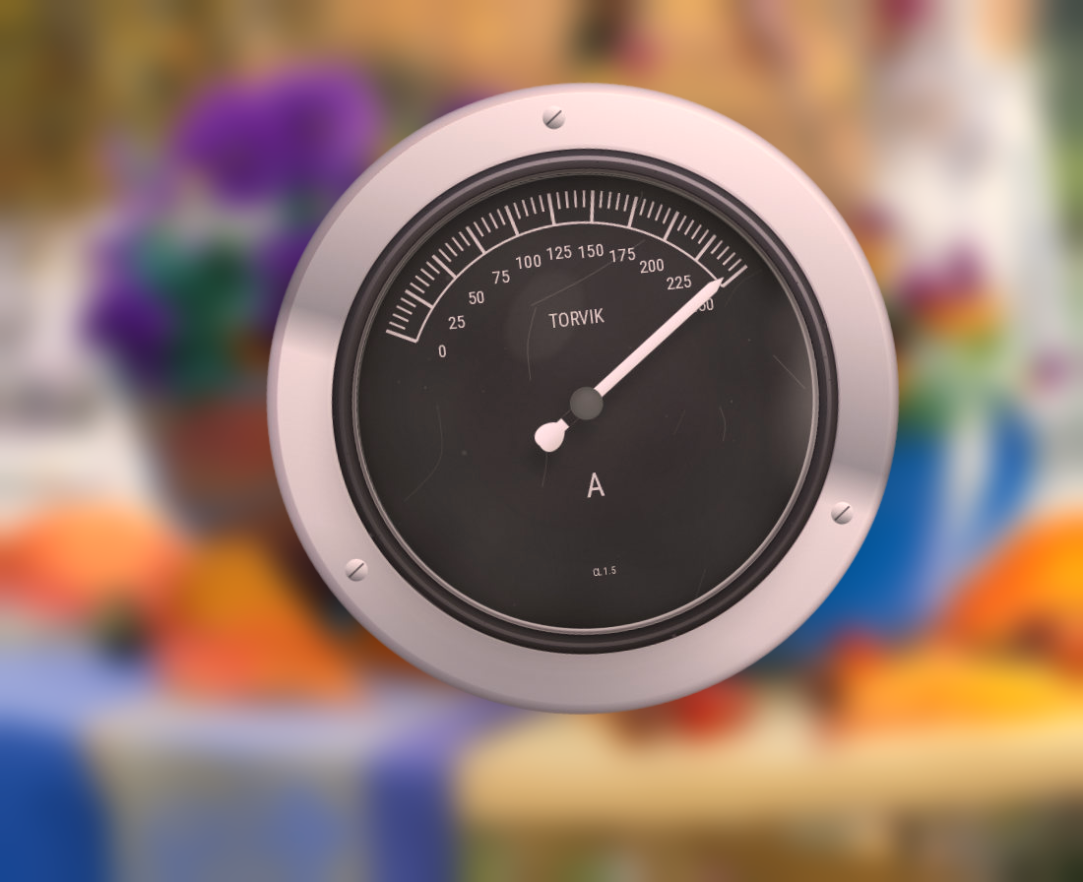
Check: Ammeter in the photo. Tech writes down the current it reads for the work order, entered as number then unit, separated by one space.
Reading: 245 A
